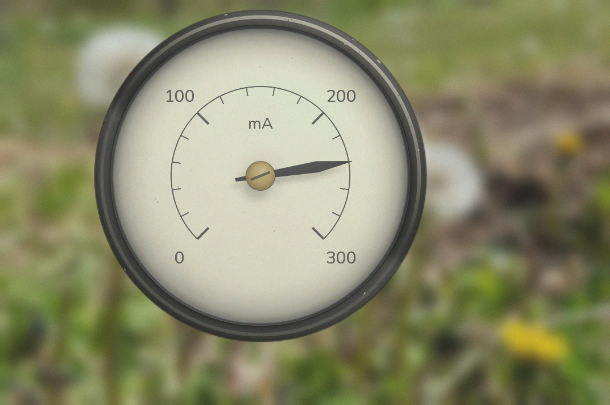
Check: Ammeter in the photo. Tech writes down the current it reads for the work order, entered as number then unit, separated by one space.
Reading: 240 mA
